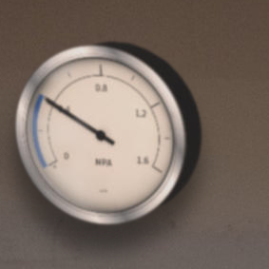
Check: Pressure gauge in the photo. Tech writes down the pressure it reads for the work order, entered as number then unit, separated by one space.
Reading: 0.4 MPa
